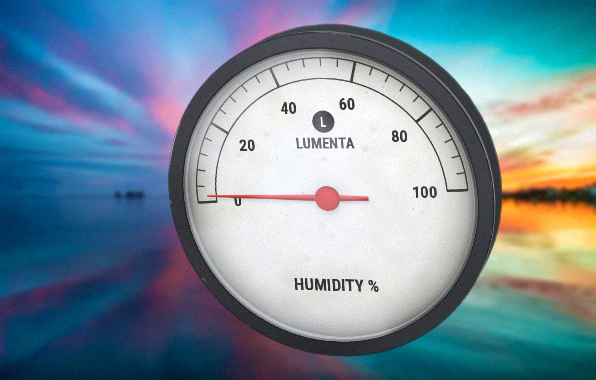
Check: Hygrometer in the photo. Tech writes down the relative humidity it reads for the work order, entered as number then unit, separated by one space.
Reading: 2 %
